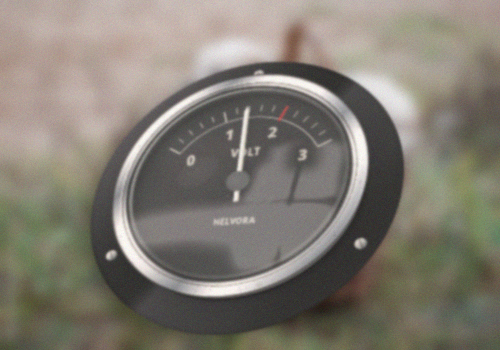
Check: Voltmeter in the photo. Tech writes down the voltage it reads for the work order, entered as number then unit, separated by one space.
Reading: 1.4 V
